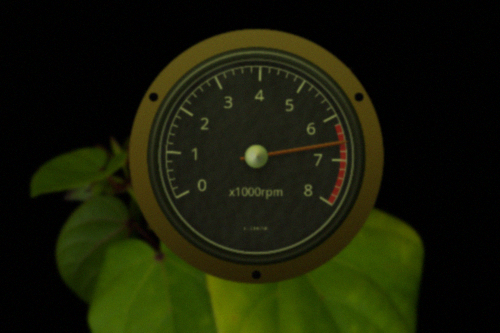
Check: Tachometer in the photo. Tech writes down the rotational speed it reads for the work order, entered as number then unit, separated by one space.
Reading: 6600 rpm
